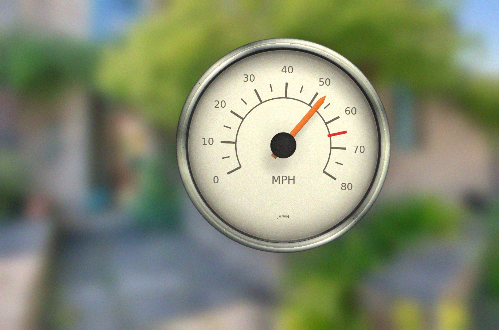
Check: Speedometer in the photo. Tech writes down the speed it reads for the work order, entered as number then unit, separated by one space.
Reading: 52.5 mph
